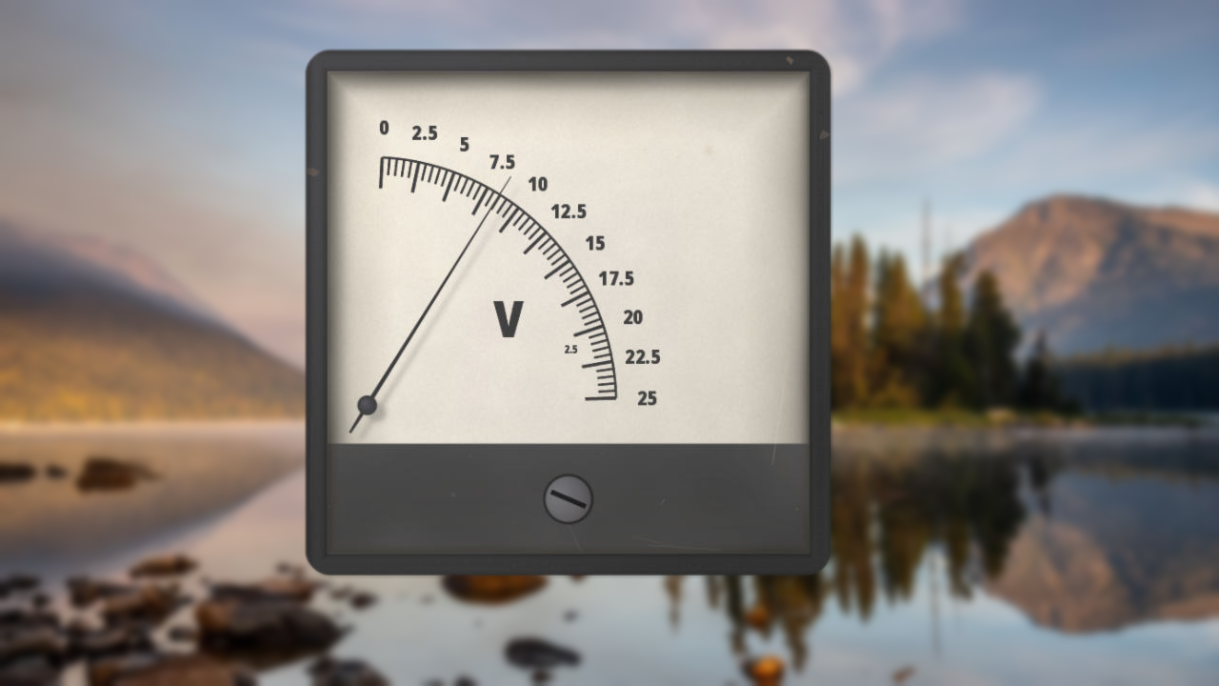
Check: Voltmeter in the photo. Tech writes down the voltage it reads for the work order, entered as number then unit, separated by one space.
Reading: 8.5 V
